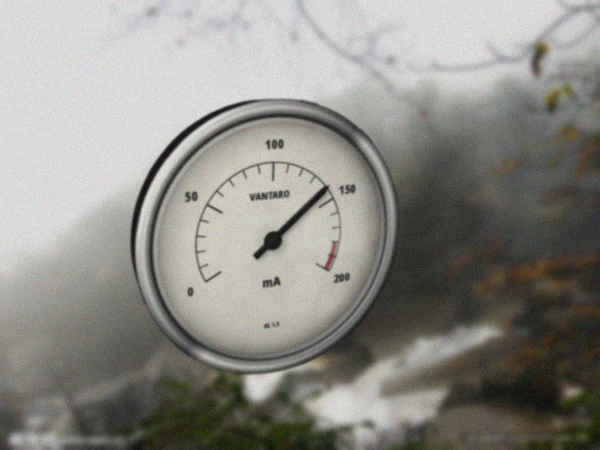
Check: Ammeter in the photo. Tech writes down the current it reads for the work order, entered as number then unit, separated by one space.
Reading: 140 mA
